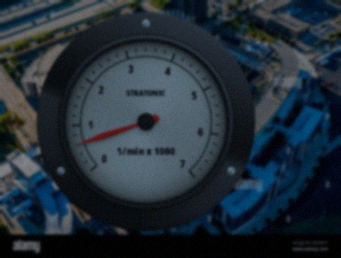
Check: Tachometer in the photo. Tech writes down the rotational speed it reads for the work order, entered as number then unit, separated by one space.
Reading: 600 rpm
